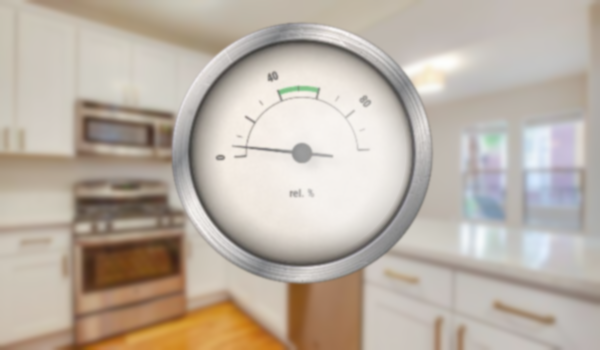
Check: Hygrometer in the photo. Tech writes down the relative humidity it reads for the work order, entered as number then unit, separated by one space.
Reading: 5 %
